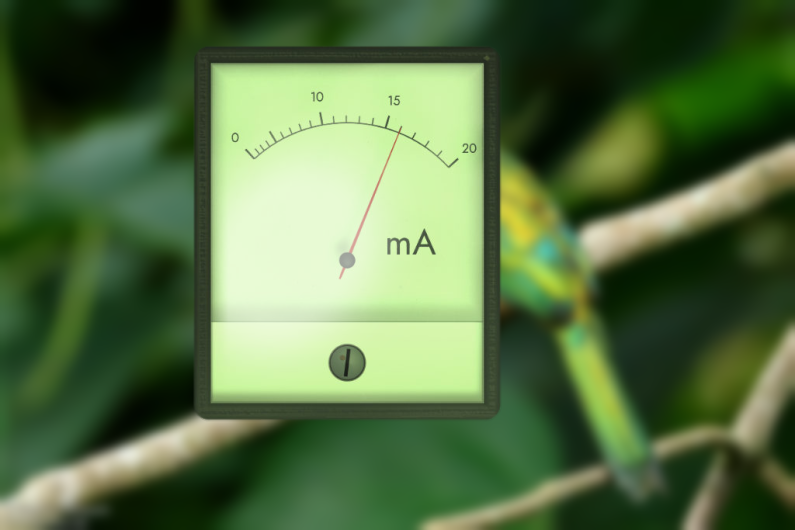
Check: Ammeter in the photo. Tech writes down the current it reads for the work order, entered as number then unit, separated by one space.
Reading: 16 mA
